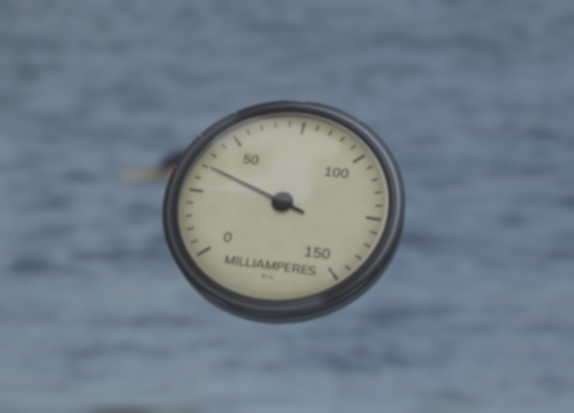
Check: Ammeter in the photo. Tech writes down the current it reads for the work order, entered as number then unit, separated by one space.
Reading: 35 mA
